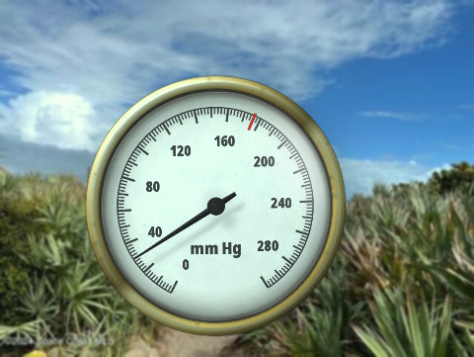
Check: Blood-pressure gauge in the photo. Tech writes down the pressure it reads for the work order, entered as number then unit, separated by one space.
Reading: 30 mmHg
